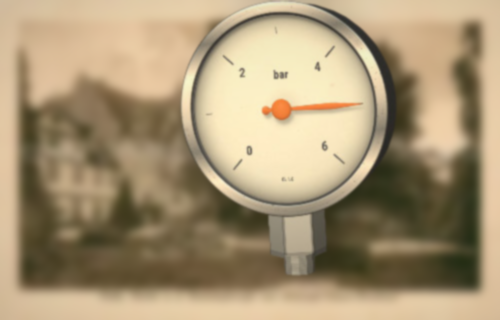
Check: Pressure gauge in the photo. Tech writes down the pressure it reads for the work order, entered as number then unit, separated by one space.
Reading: 5 bar
